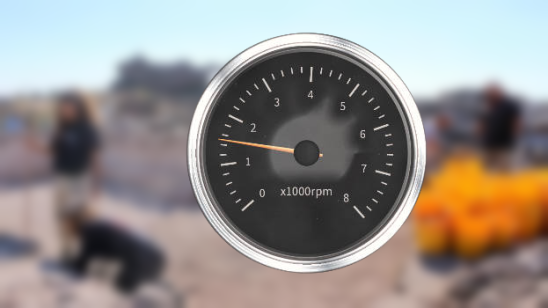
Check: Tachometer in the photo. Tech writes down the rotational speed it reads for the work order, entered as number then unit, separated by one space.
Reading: 1500 rpm
